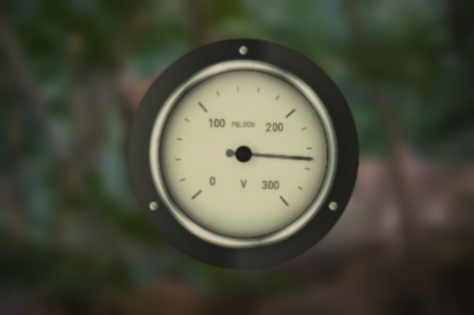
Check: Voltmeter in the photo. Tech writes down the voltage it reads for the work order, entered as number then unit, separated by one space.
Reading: 250 V
